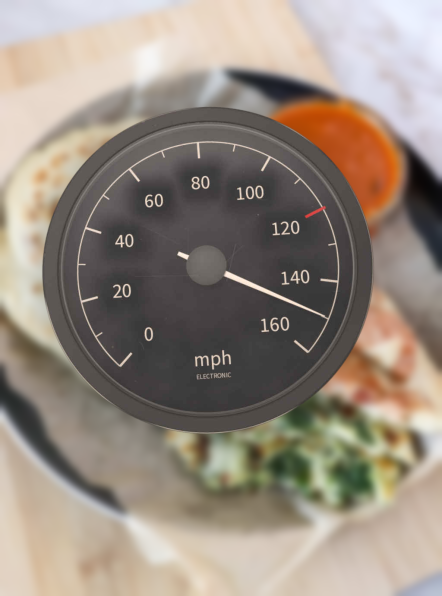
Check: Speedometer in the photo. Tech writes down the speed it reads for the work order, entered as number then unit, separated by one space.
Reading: 150 mph
